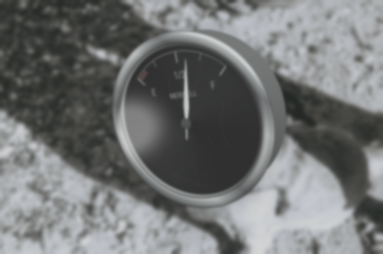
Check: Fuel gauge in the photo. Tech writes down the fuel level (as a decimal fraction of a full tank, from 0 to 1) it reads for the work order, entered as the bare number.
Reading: 0.625
